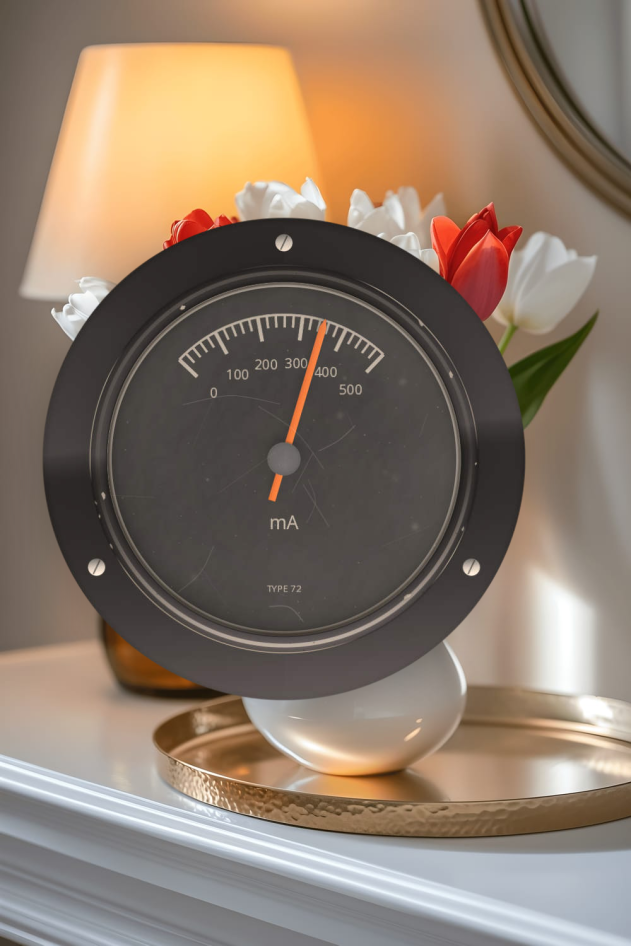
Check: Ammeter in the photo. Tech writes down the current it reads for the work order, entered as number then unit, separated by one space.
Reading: 350 mA
